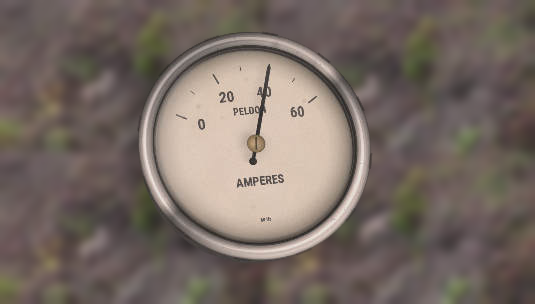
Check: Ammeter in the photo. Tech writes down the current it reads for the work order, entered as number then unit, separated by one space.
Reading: 40 A
